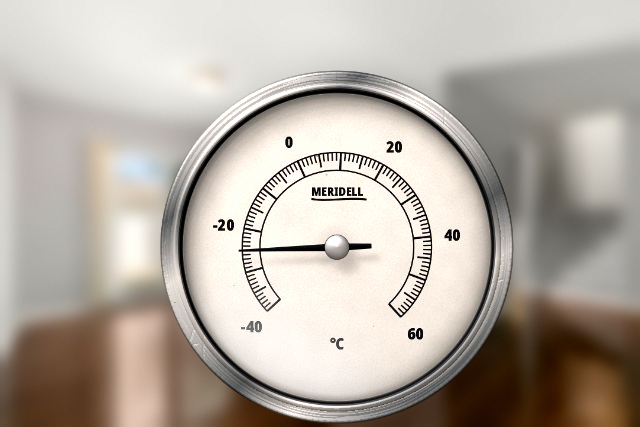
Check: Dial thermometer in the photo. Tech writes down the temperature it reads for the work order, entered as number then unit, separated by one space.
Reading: -25 °C
